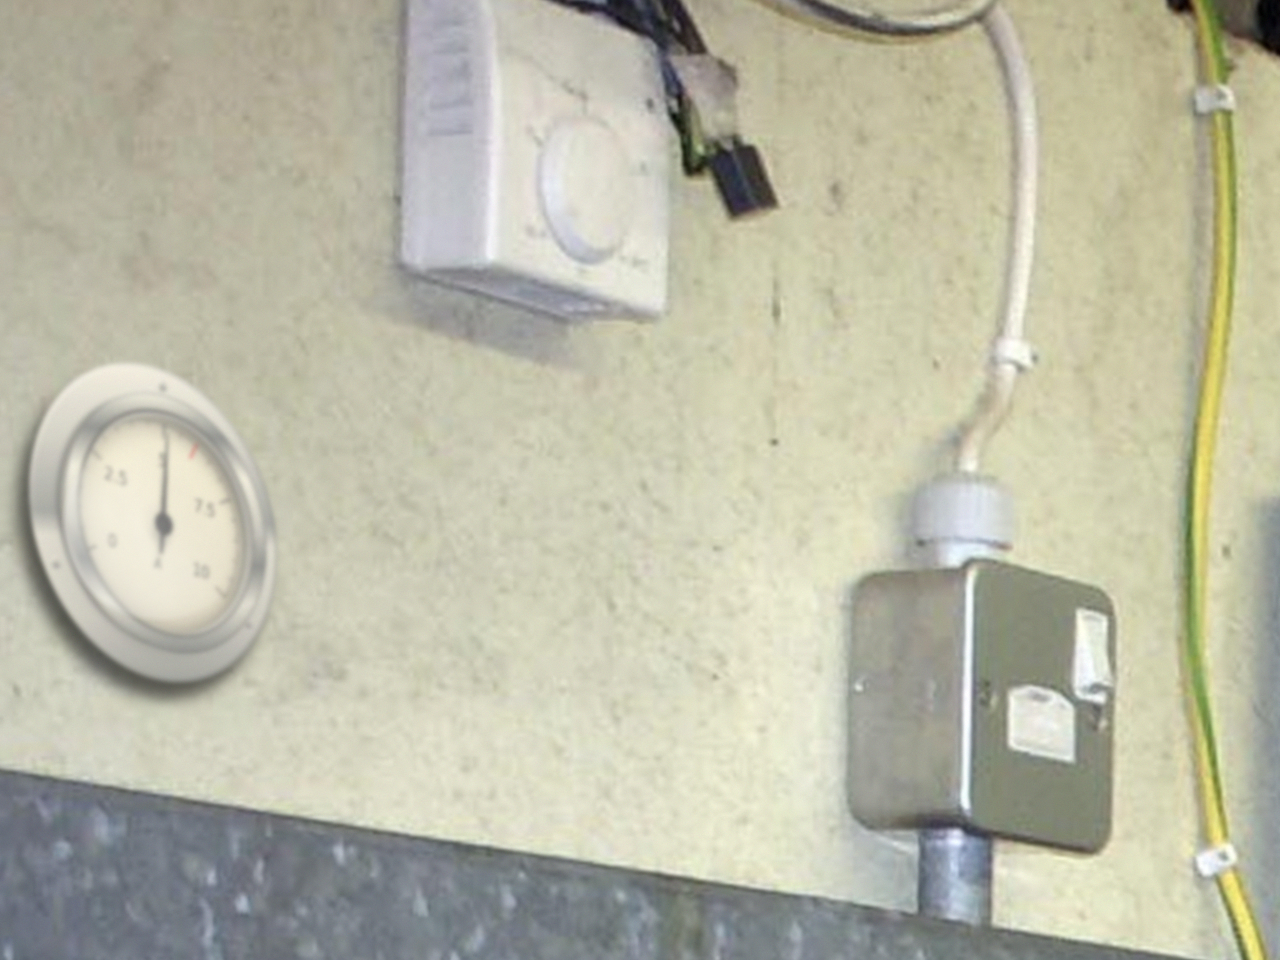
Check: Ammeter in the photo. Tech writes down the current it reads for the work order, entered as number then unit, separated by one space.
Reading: 5 A
